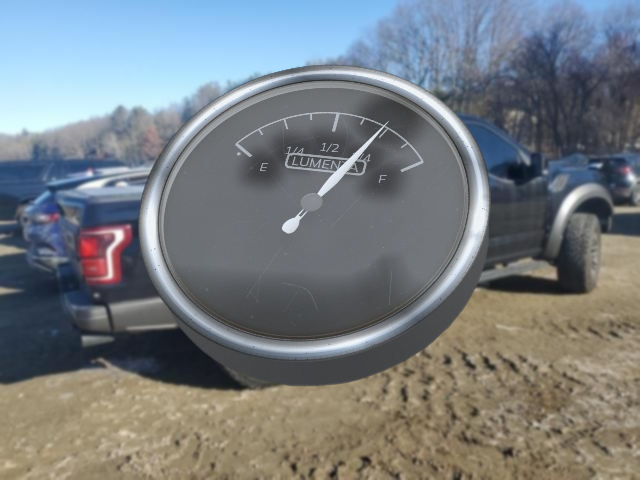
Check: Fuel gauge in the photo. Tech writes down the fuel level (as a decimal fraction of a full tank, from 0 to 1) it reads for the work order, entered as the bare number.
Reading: 0.75
